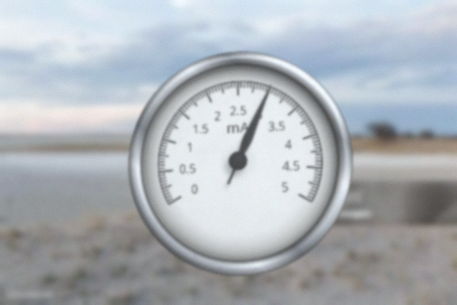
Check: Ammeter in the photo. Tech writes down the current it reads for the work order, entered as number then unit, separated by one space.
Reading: 3 mA
